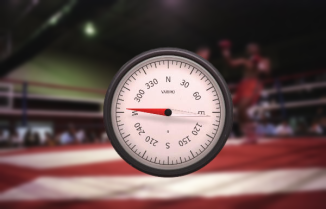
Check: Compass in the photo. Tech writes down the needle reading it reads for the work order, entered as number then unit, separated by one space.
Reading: 275 °
